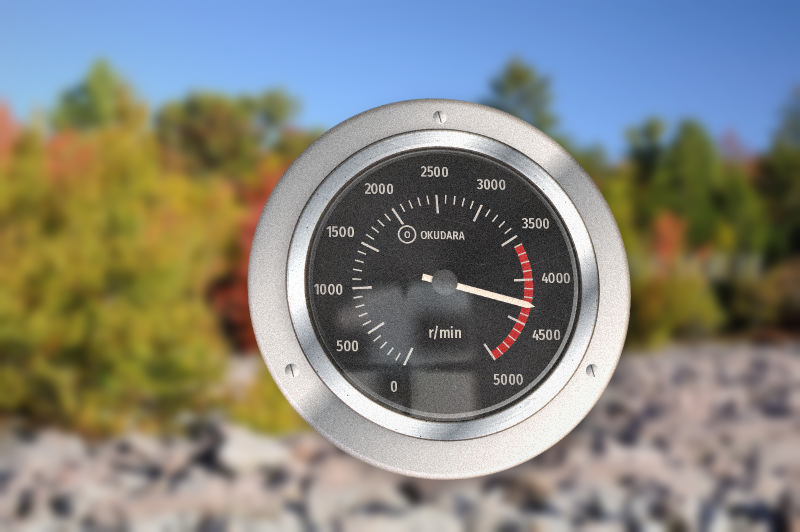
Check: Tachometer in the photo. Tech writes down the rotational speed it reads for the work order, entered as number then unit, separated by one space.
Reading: 4300 rpm
